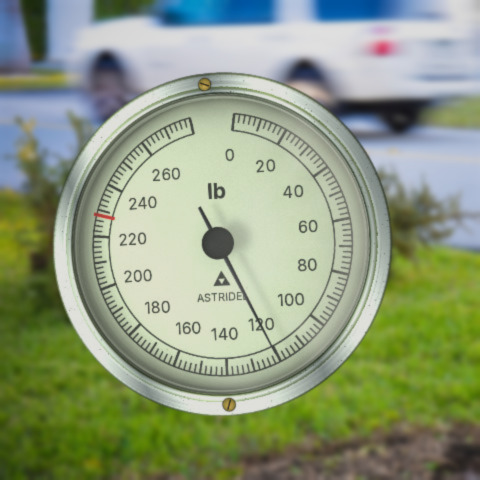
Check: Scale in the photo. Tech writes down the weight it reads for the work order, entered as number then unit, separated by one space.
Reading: 120 lb
